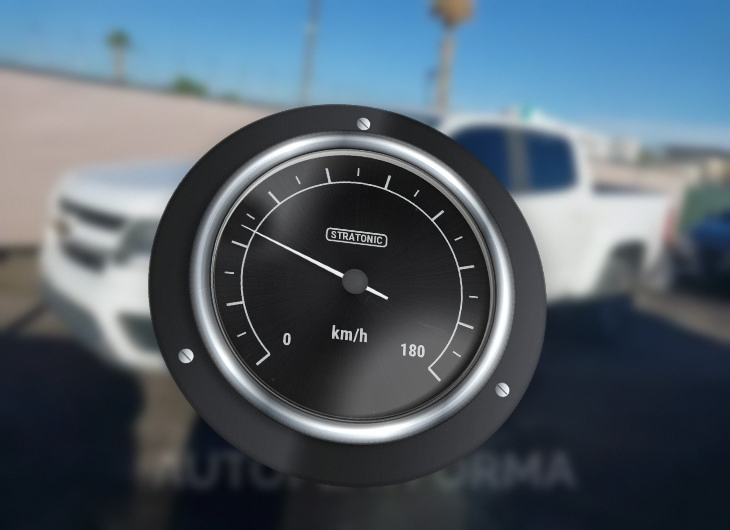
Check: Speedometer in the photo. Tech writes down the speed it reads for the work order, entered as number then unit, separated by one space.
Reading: 45 km/h
